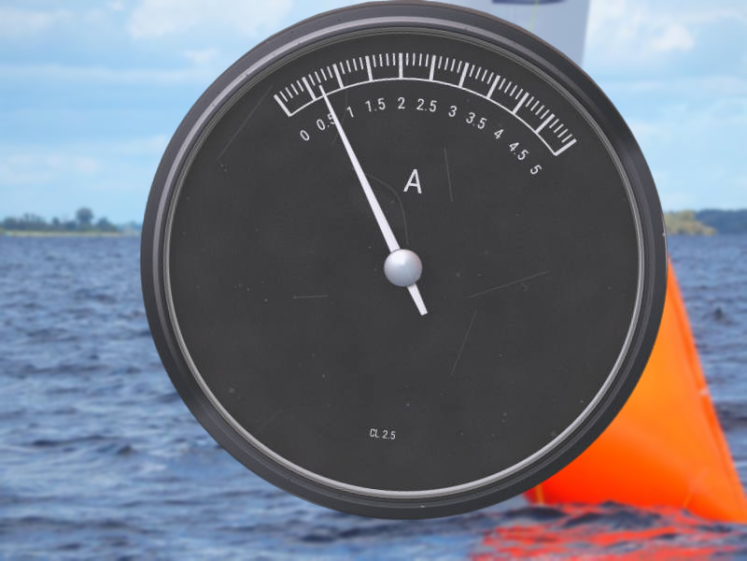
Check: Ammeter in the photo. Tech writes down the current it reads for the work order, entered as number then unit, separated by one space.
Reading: 0.7 A
